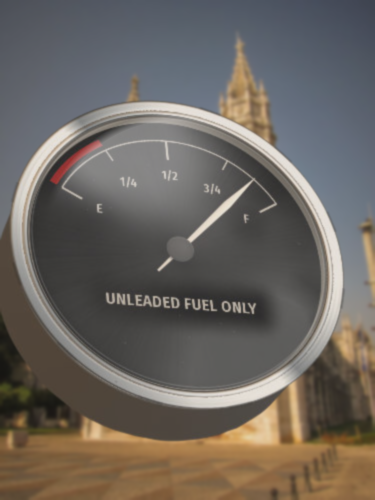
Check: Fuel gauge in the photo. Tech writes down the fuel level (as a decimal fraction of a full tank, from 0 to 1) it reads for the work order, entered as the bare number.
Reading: 0.875
